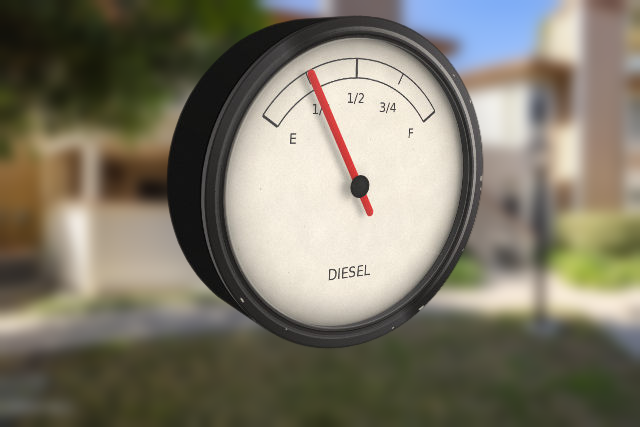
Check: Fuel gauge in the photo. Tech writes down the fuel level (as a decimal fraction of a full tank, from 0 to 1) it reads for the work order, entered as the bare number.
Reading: 0.25
